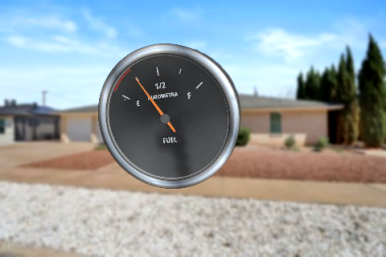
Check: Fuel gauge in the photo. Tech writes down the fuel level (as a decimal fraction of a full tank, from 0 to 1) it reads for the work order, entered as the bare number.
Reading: 0.25
